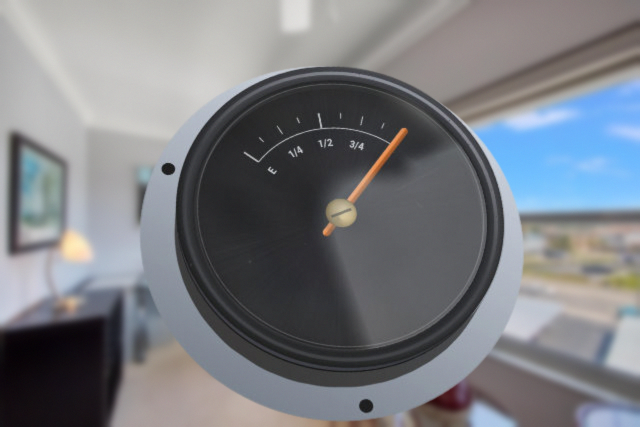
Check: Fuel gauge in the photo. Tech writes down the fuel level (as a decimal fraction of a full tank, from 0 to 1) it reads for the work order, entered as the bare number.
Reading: 1
